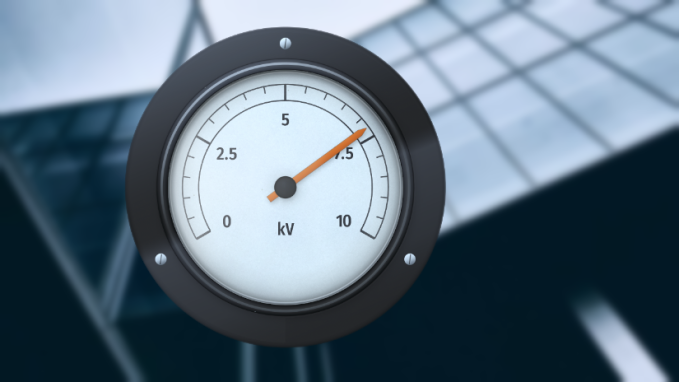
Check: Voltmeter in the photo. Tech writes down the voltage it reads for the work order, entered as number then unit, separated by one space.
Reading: 7.25 kV
